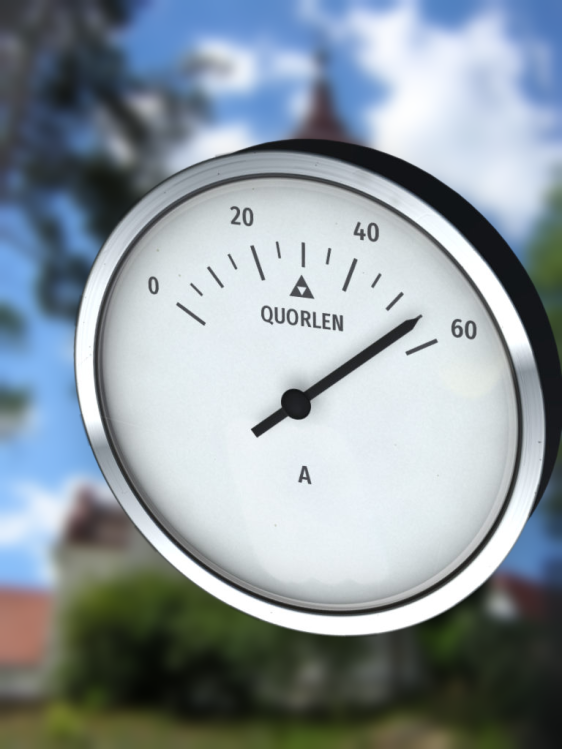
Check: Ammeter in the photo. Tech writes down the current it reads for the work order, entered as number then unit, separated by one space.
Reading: 55 A
